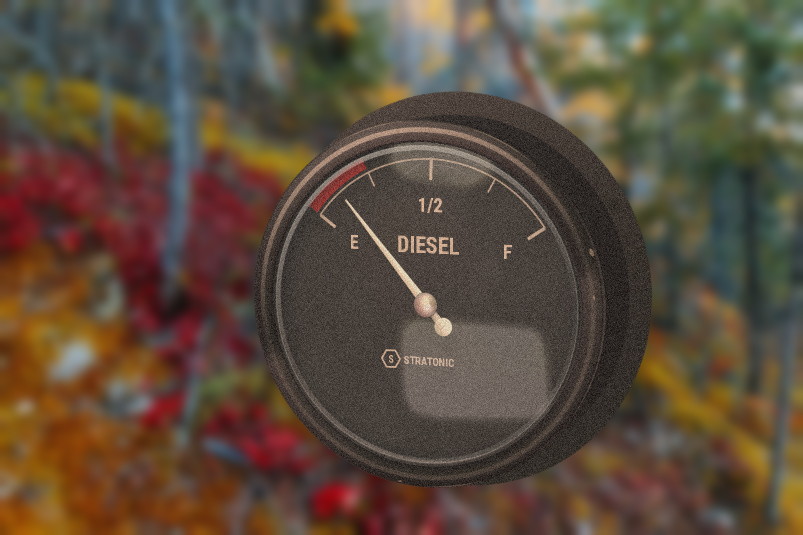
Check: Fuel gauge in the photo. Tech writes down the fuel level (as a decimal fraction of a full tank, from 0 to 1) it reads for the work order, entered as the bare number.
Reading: 0.125
